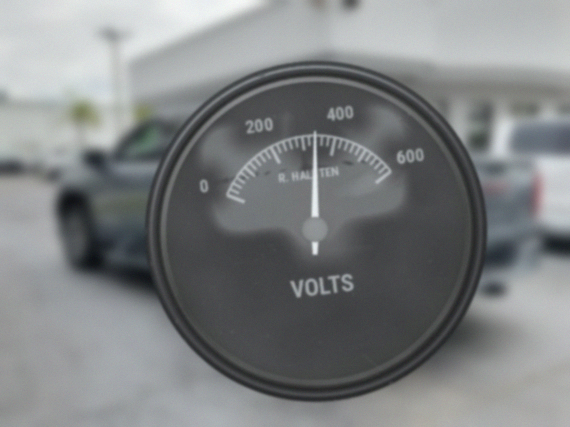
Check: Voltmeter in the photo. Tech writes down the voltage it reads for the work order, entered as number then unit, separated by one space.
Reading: 340 V
